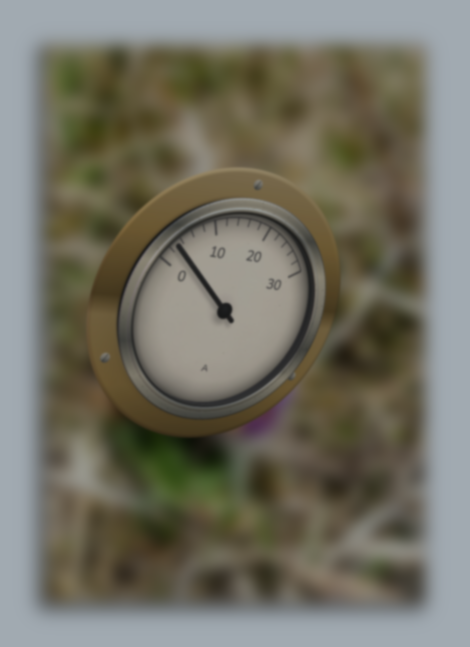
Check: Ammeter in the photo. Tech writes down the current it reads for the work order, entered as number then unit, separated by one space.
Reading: 3 A
